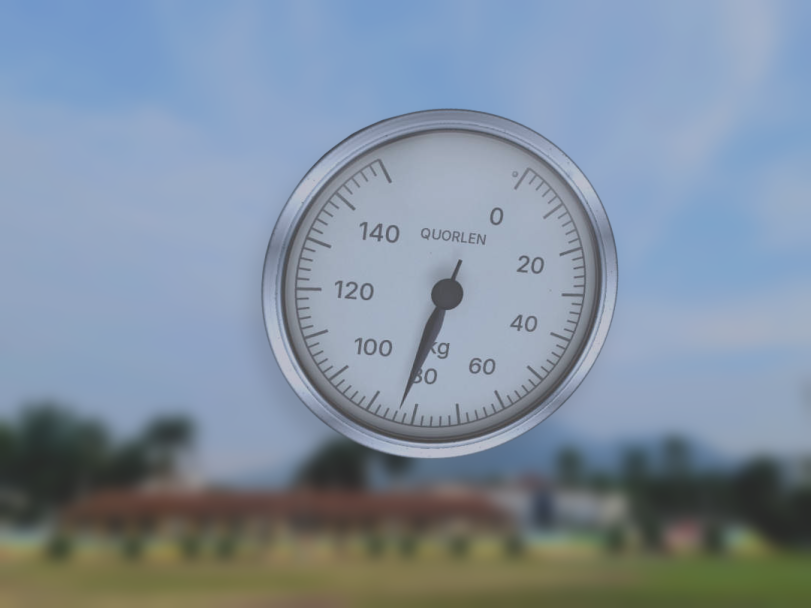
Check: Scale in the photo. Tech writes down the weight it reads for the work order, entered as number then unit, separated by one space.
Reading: 84 kg
